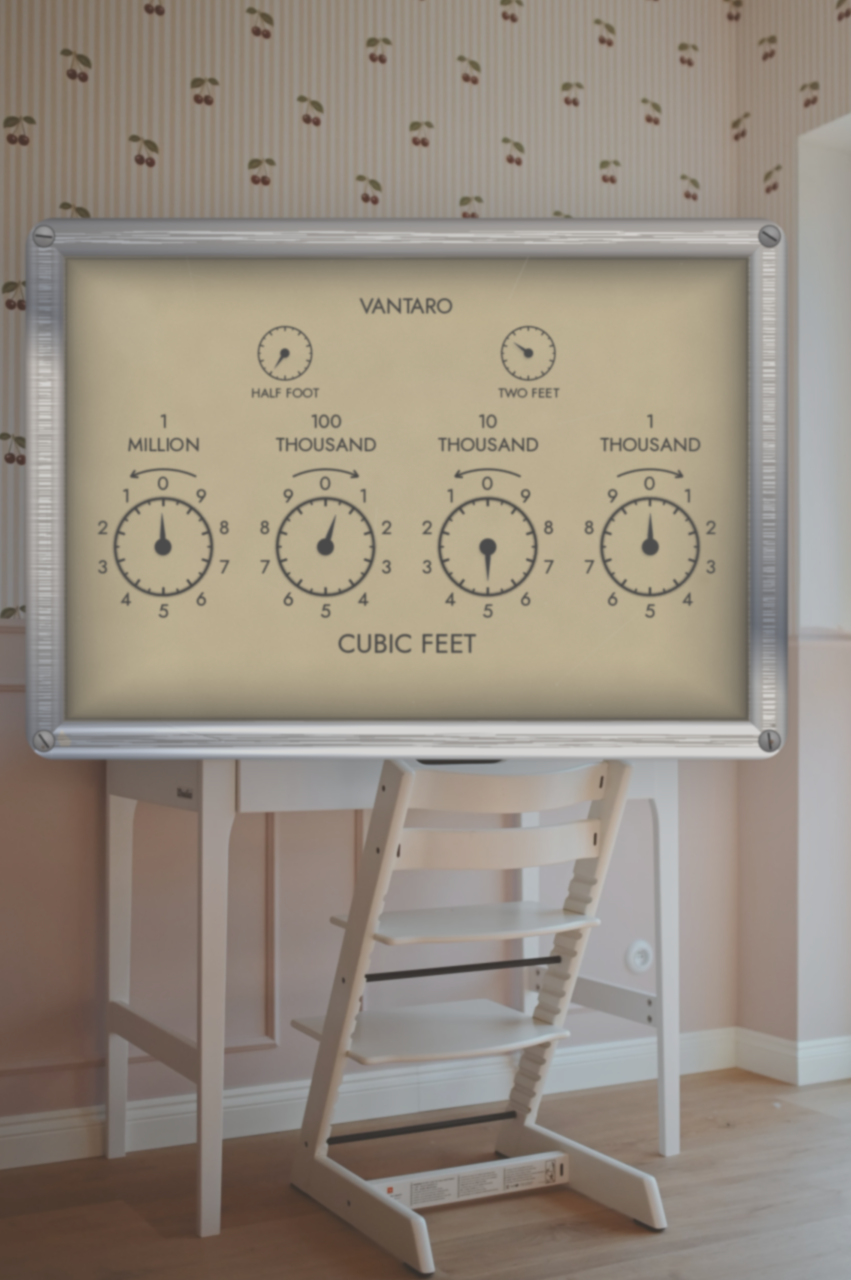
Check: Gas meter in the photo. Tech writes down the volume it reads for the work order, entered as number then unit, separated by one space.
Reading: 5000 ft³
